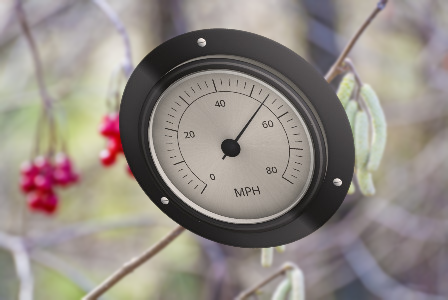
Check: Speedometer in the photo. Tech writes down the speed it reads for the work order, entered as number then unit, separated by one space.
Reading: 54 mph
